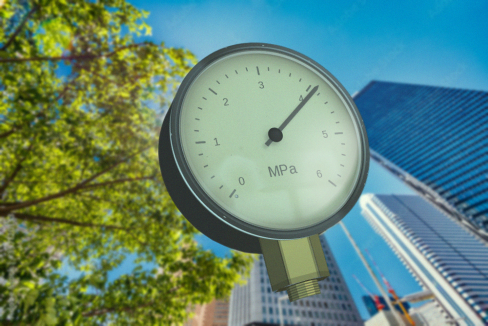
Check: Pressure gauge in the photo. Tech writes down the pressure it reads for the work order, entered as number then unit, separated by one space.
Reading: 4.1 MPa
